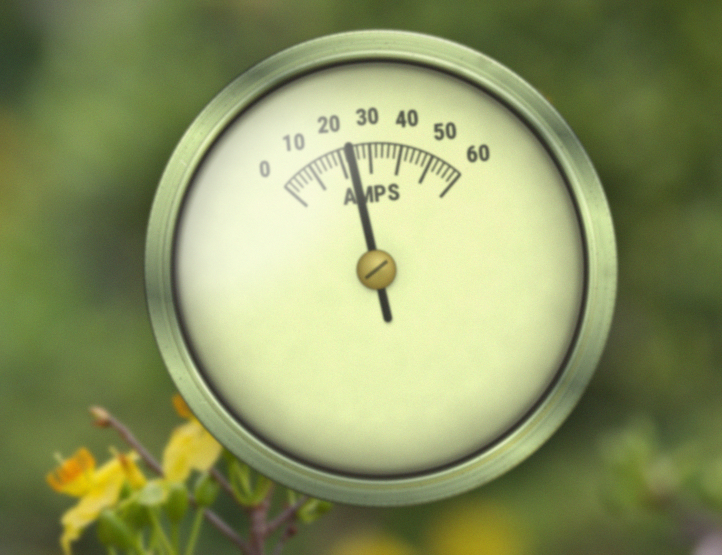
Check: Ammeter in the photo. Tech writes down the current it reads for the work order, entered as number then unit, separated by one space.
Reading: 24 A
